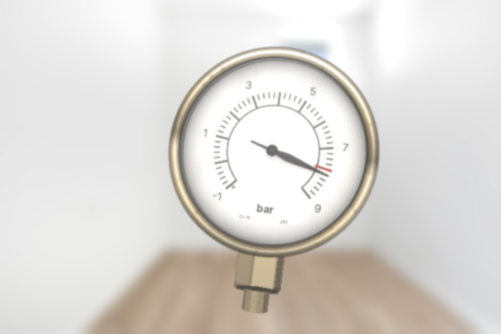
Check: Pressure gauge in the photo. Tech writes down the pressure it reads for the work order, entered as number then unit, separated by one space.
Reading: 8 bar
